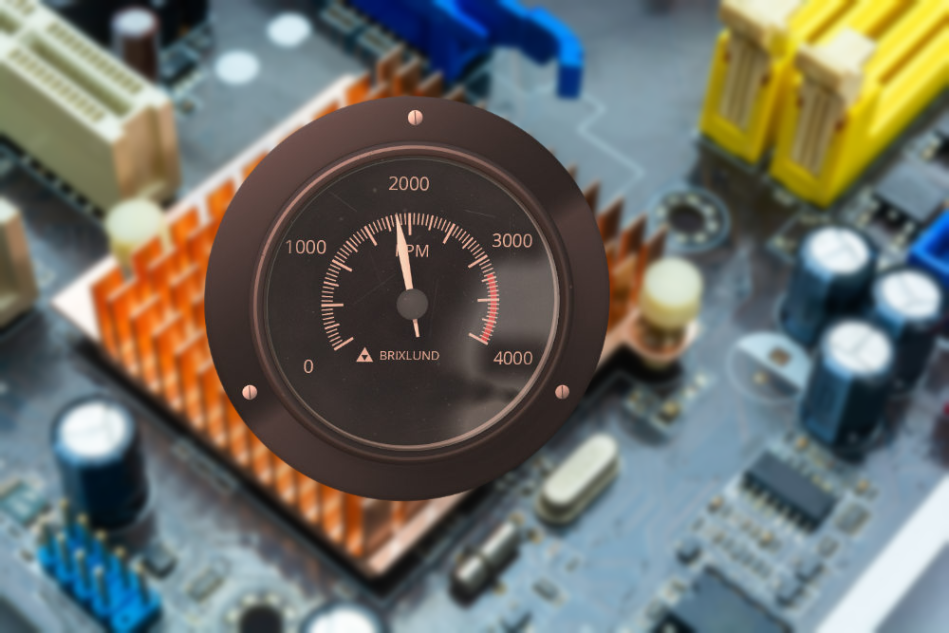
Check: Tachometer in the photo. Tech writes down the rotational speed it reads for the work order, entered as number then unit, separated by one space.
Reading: 1850 rpm
